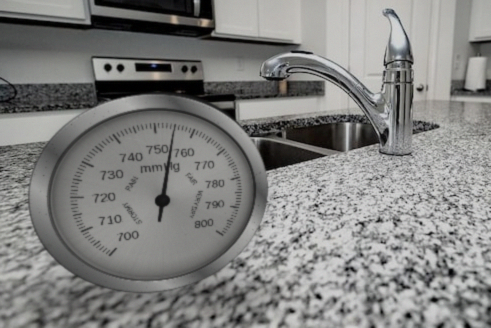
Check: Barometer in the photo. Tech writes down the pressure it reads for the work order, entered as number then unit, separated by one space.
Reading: 755 mmHg
